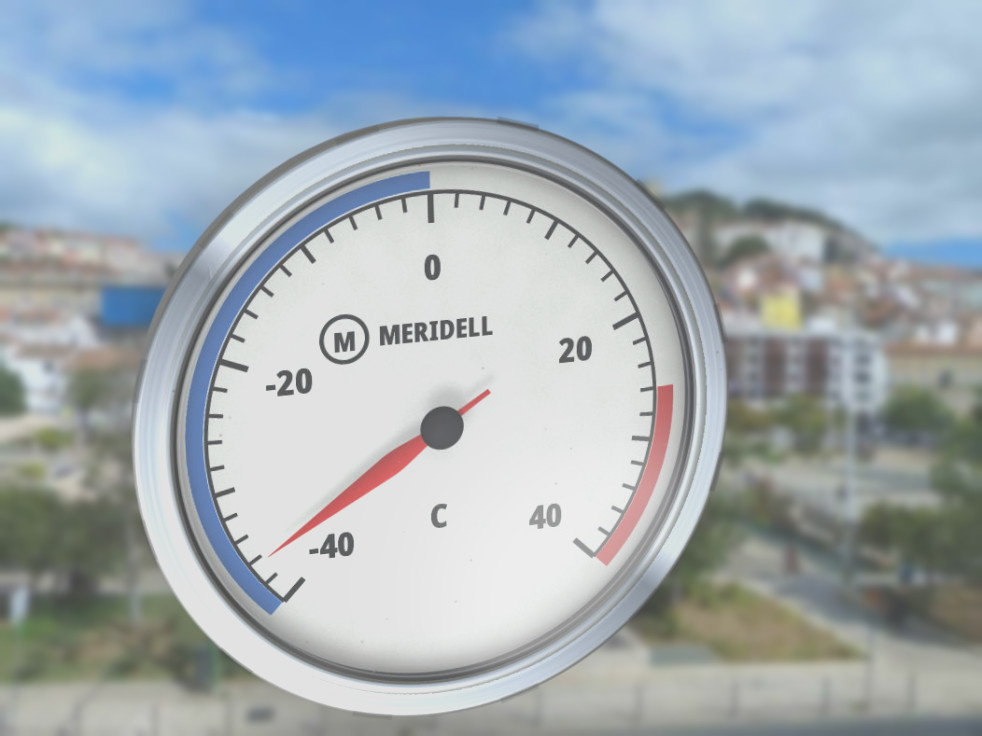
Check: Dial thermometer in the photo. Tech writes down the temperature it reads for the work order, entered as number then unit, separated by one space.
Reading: -36 °C
